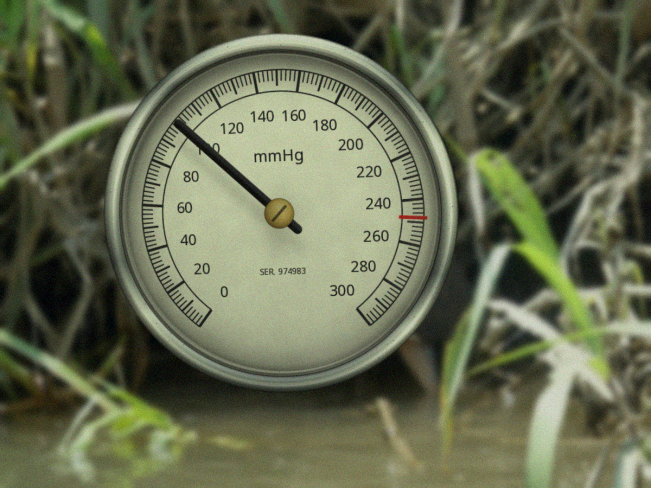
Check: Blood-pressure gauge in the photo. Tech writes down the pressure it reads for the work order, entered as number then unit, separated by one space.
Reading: 100 mmHg
